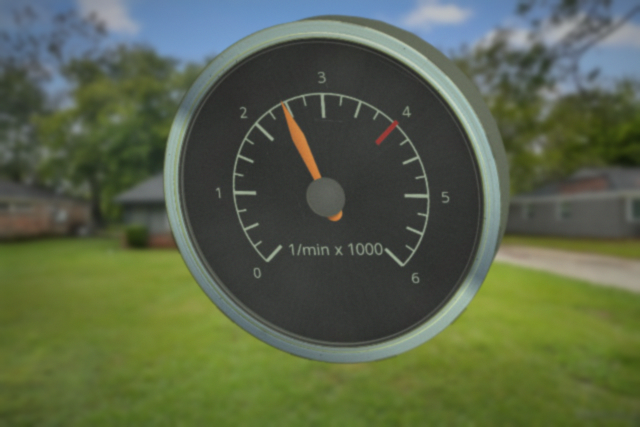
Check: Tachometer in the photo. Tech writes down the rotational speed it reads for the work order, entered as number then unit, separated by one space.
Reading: 2500 rpm
